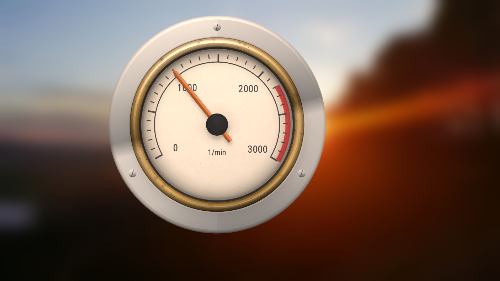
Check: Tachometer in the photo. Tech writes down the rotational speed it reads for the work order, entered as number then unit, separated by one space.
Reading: 1000 rpm
